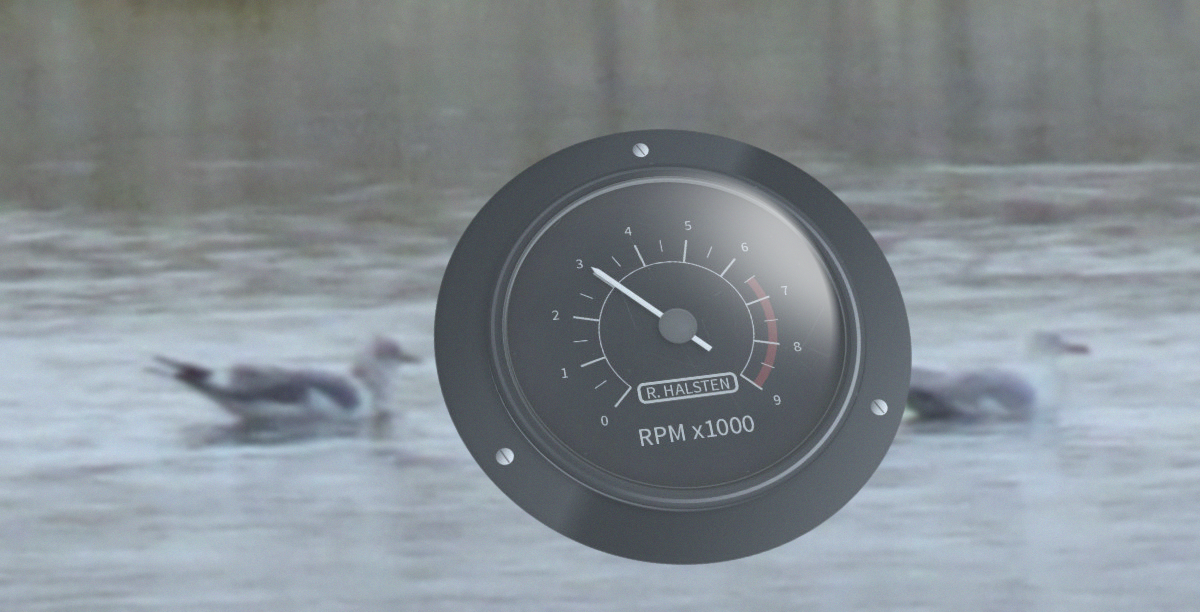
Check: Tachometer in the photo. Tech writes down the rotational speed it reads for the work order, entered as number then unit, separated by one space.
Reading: 3000 rpm
